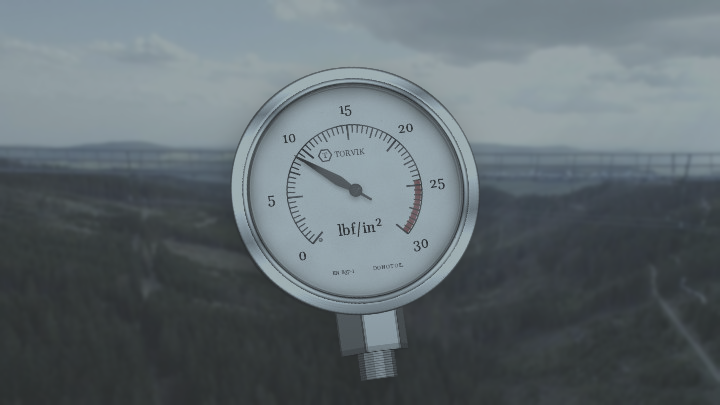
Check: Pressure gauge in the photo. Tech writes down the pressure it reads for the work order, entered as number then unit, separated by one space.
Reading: 9 psi
